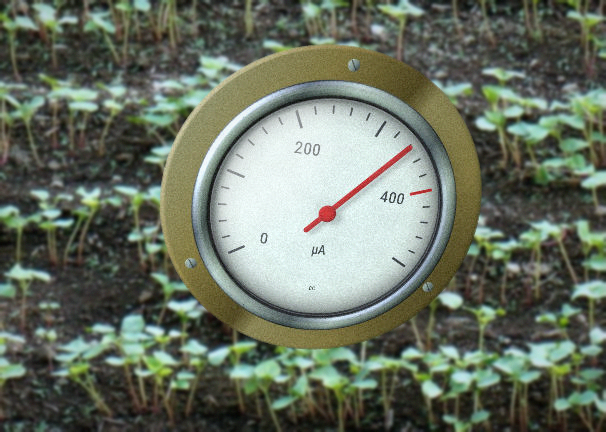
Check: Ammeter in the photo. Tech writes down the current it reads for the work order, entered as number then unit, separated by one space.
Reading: 340 µA
